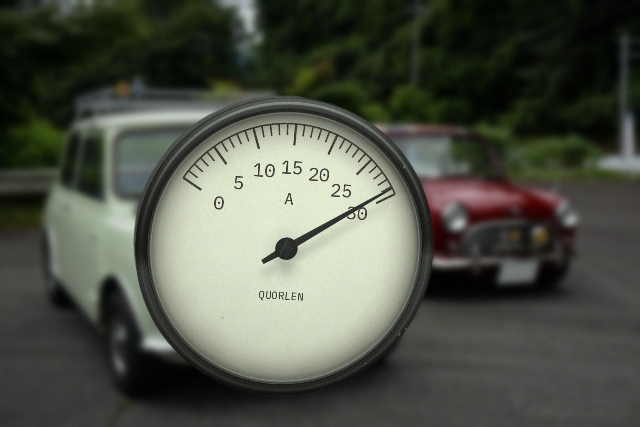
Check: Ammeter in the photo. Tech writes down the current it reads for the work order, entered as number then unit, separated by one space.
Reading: 29 A
